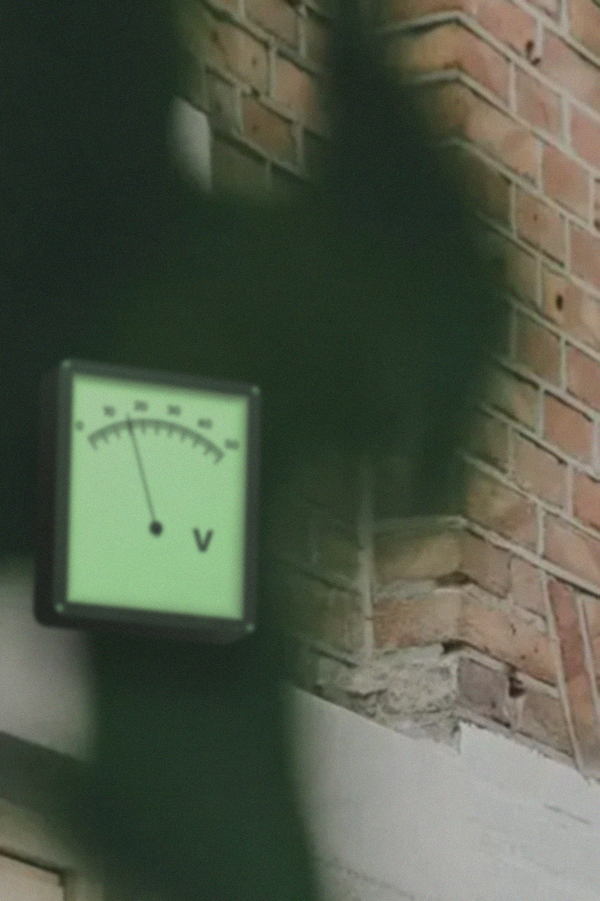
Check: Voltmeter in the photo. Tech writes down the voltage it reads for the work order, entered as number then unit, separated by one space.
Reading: 15 V
